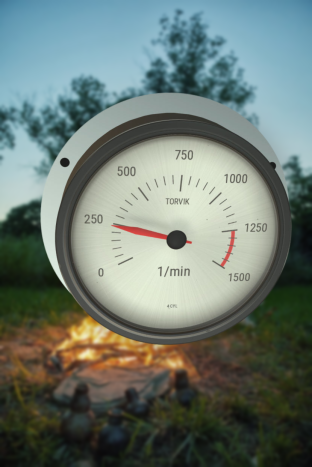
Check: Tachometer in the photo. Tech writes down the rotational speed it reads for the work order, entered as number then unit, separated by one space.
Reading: 250 rpm
